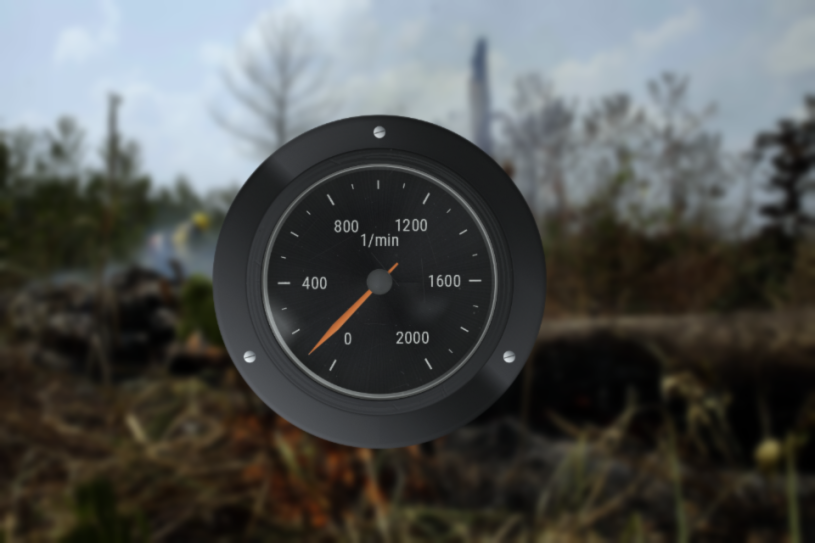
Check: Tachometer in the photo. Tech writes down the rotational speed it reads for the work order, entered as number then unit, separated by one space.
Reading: 100 rpm
